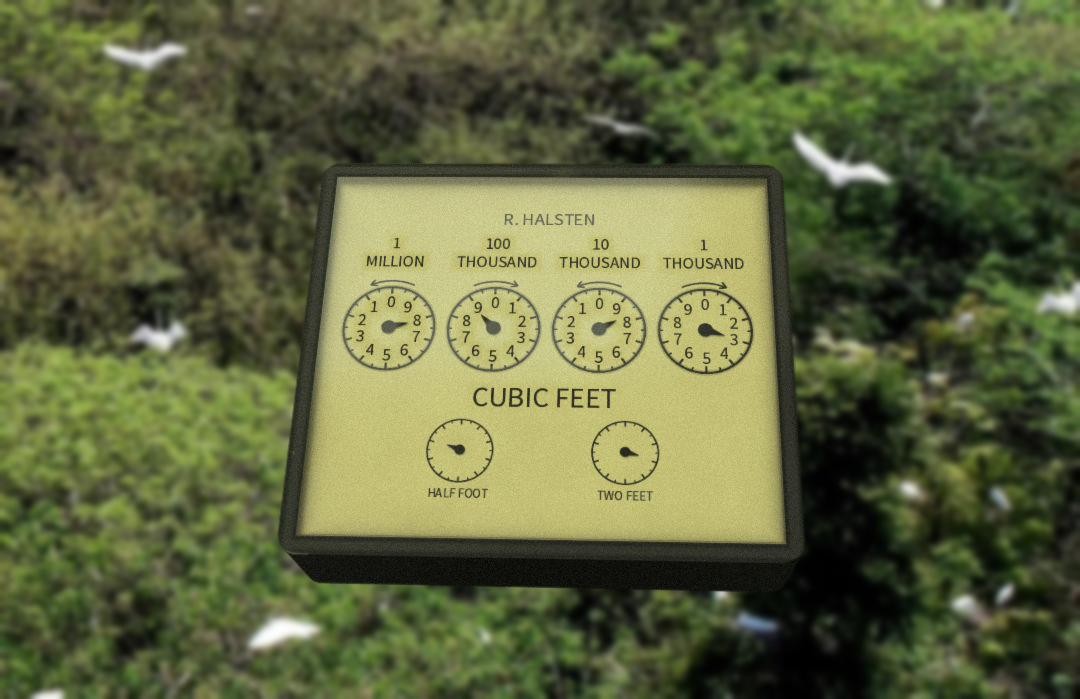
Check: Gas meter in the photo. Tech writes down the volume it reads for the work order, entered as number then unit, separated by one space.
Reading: 788300 ft³
